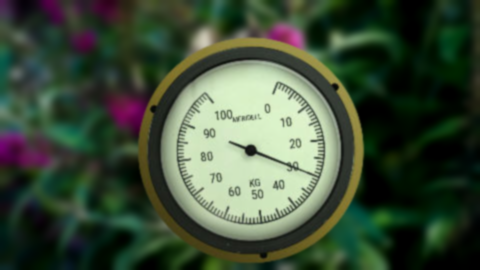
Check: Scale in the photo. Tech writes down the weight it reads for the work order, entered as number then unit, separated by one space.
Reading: 30 kg
